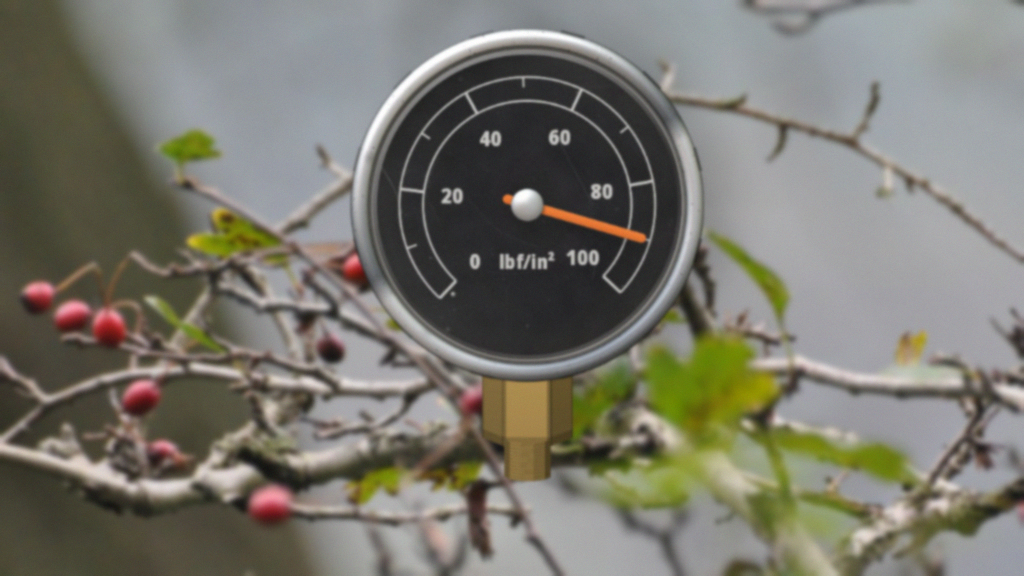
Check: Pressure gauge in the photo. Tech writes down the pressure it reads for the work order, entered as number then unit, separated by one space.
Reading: 90 psi
